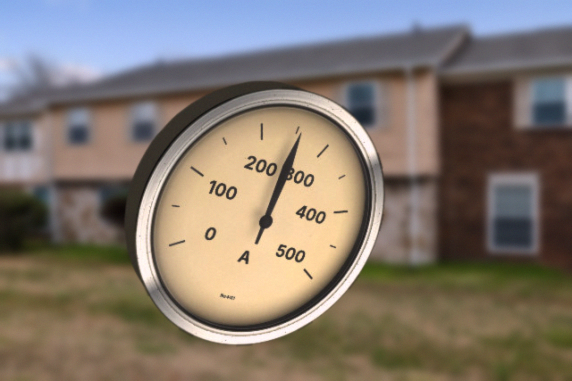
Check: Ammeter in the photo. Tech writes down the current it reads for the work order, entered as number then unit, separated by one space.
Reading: 250 A
